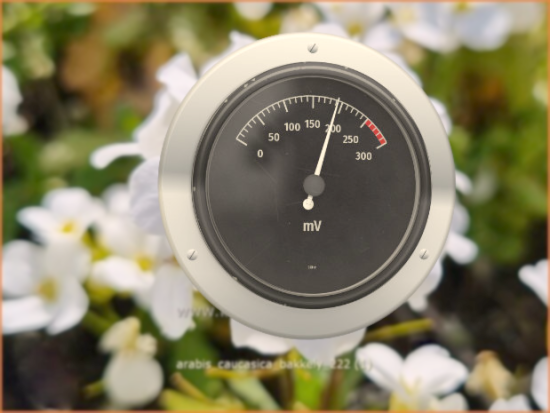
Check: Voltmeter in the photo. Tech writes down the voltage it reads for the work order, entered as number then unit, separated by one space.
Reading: 190 mV
